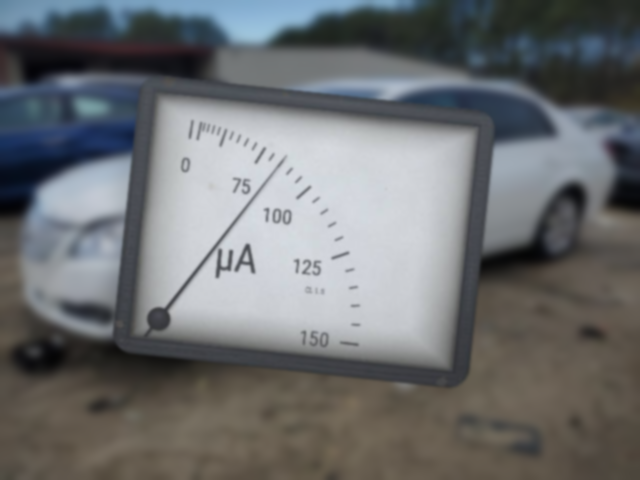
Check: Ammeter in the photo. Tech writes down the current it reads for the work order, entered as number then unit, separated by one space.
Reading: 85 µA
